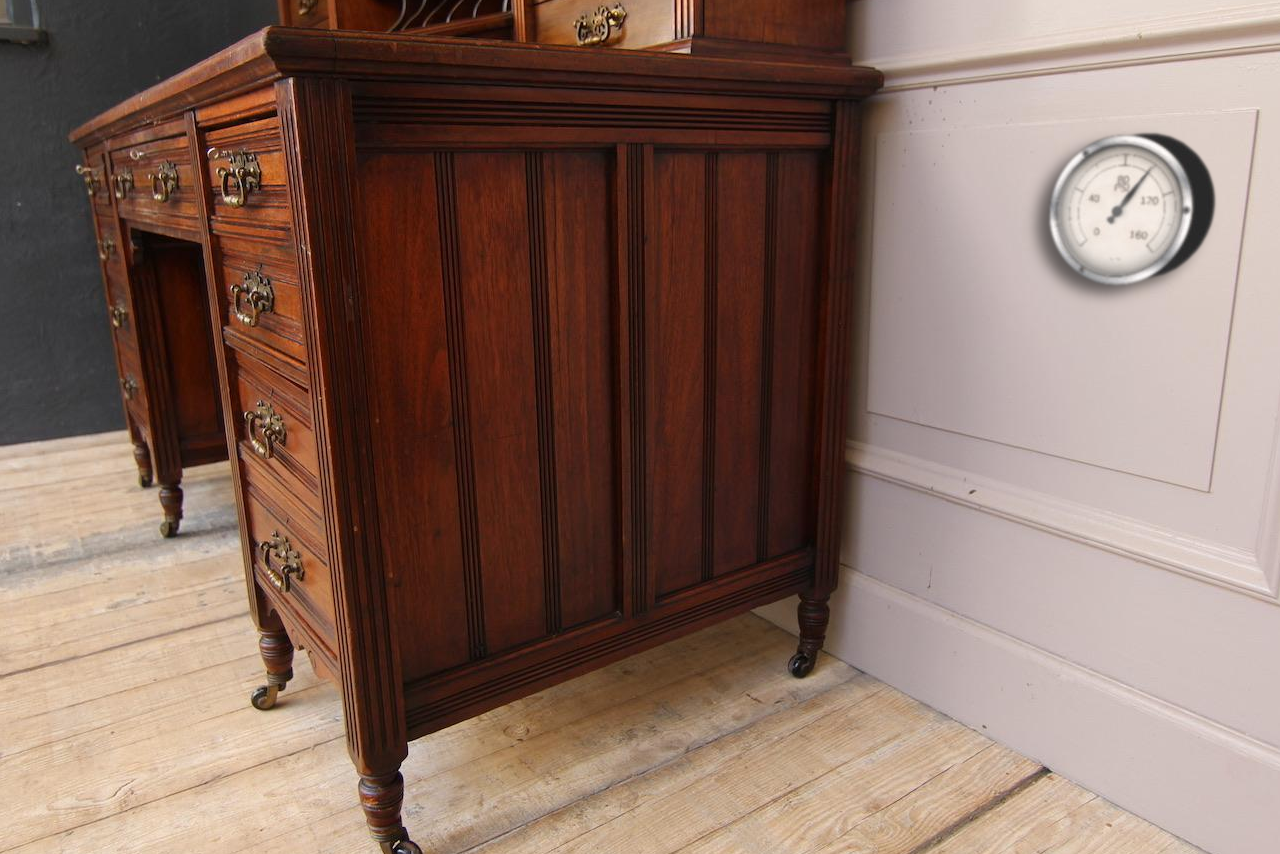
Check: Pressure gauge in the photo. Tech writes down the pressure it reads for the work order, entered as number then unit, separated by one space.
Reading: 100 psi
